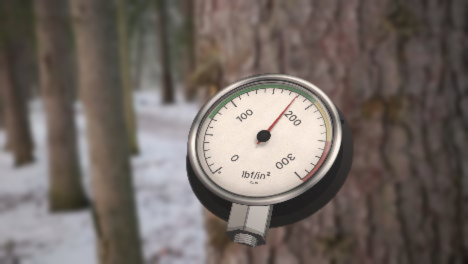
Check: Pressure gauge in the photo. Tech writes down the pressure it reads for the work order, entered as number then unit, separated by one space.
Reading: 180 psi
